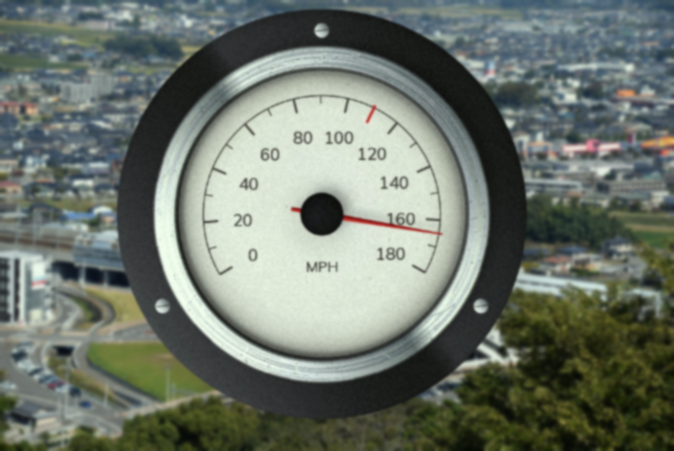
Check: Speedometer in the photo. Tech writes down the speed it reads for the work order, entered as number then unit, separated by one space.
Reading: 165 mph
